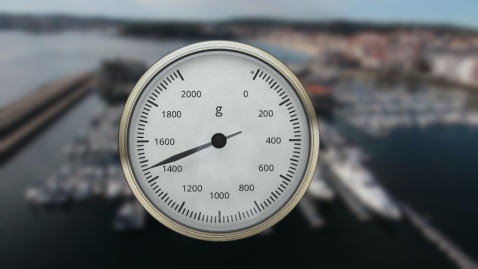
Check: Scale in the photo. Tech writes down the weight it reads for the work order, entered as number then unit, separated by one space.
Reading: 1460 g
